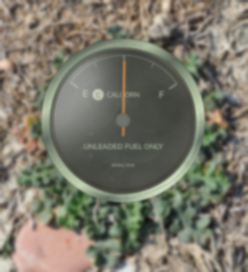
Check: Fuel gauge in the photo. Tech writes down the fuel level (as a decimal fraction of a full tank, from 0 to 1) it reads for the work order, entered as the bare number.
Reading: 0.5
